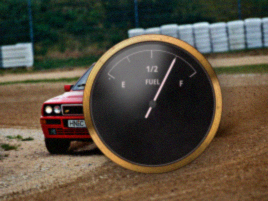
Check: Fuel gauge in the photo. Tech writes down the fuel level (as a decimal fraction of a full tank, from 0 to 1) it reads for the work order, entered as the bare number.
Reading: 0.75
